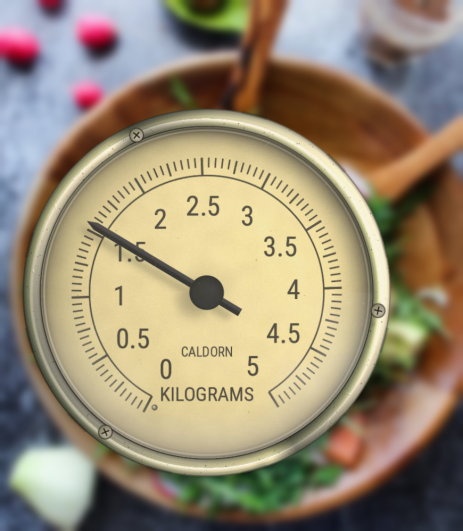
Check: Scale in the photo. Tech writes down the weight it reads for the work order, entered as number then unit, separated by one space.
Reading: 1.55 kg
